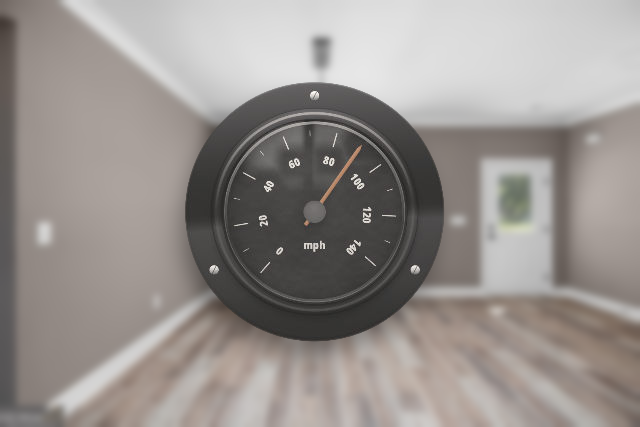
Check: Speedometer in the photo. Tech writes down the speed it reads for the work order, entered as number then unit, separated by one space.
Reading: 90 mph
